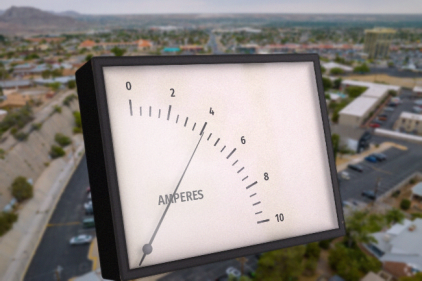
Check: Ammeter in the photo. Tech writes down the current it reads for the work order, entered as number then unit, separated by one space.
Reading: 4 A
